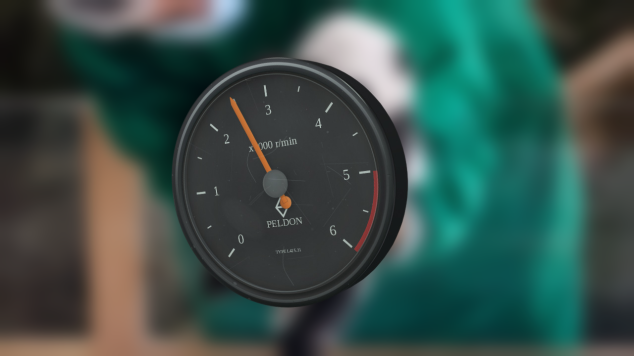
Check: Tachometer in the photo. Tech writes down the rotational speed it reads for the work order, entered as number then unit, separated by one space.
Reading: 2500 rpm
